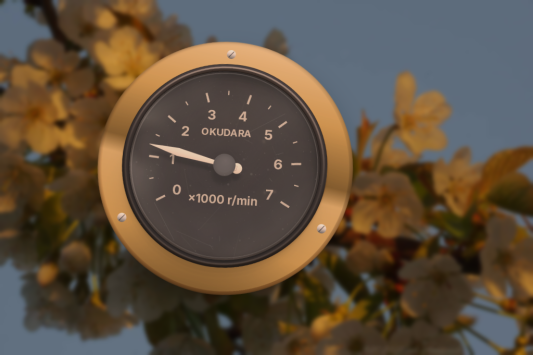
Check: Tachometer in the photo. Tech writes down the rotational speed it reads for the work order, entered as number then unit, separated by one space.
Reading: 1250 rpm
